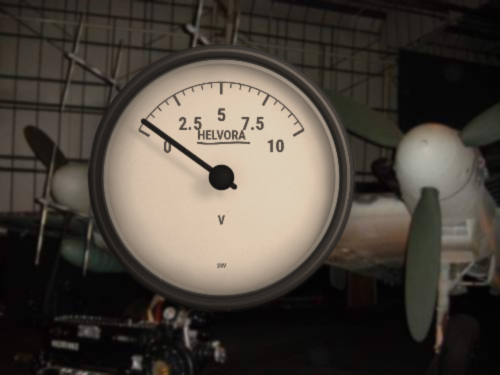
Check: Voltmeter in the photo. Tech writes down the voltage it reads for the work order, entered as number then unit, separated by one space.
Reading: 0.5 V
